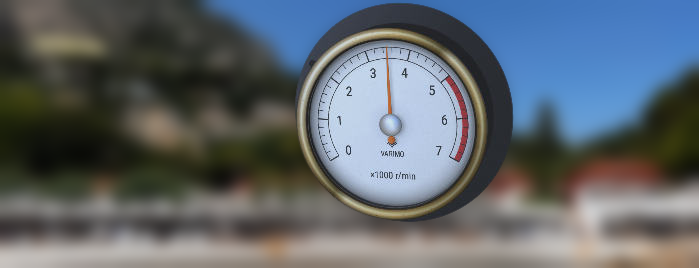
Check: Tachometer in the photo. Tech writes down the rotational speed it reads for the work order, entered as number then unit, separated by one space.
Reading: 3500 rpm
